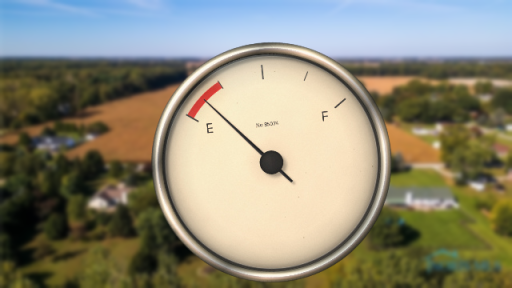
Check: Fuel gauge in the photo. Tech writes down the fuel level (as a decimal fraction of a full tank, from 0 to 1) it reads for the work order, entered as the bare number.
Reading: 0.125
